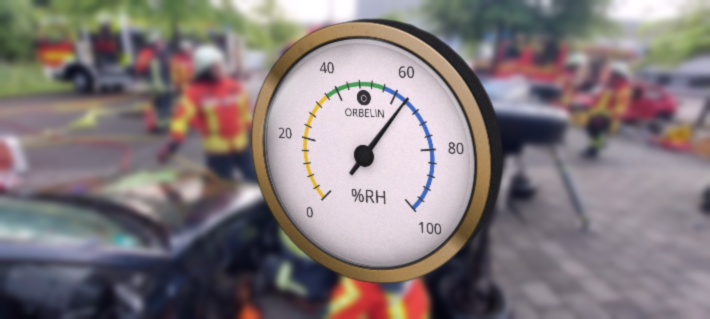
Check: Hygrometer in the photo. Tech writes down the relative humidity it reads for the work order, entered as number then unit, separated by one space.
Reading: 64 %
